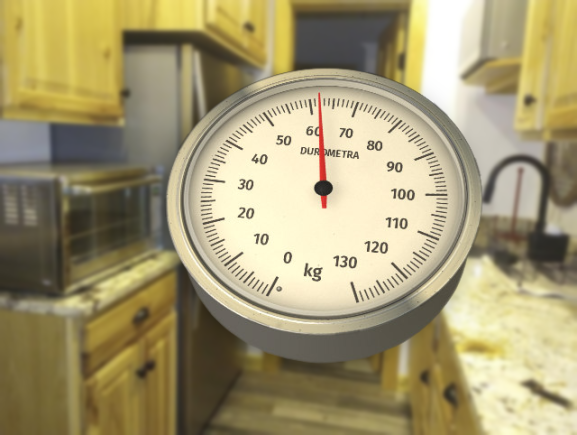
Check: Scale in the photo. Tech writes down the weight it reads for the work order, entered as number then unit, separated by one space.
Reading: 62 kg
